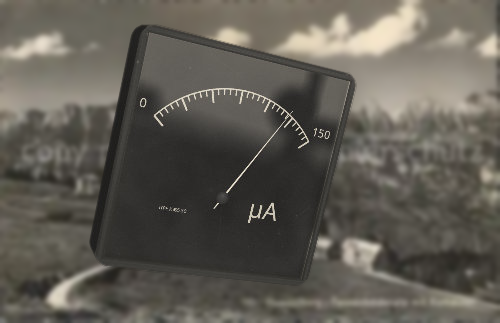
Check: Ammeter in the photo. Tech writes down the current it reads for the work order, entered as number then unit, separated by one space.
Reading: 120 µA
